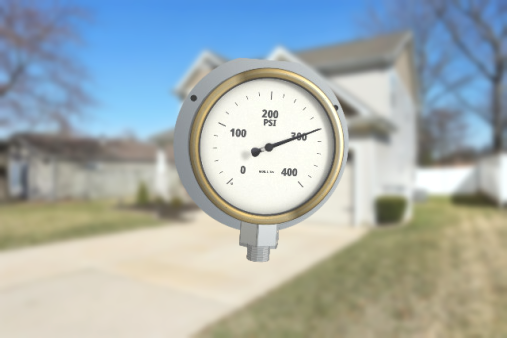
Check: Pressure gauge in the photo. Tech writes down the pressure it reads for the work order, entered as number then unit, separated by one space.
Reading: 300 psi
